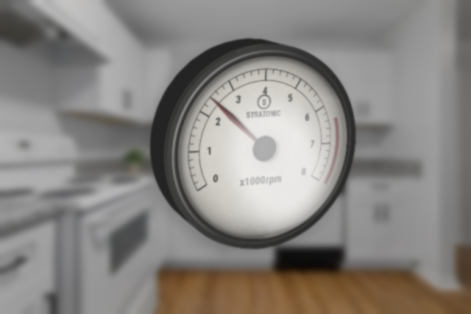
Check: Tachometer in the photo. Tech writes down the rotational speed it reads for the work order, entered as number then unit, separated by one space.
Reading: 2400 rpm
